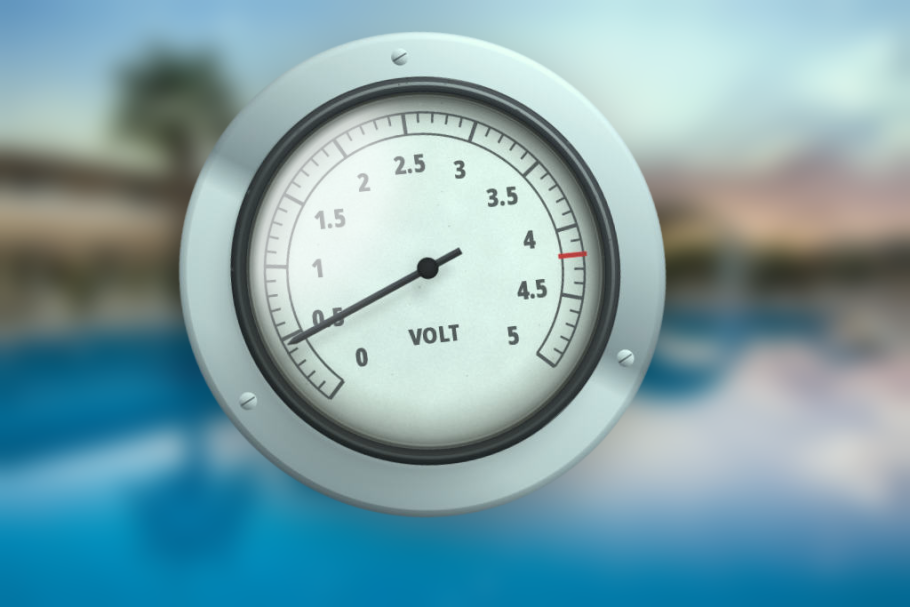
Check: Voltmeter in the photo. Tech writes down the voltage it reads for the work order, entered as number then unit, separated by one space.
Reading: 0.45 V
